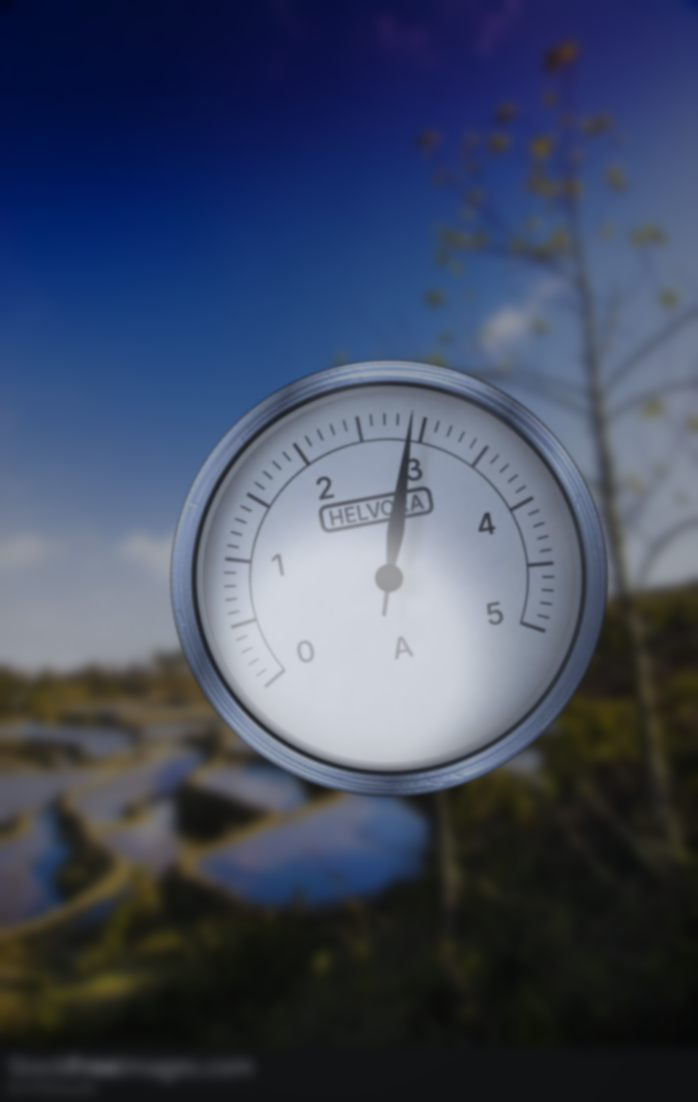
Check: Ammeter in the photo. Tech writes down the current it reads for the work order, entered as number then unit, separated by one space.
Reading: 2.9 A
